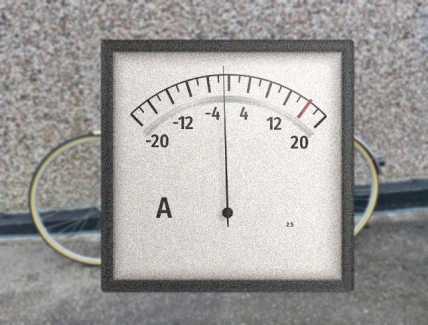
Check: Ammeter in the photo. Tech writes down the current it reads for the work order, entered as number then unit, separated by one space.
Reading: -1 A
